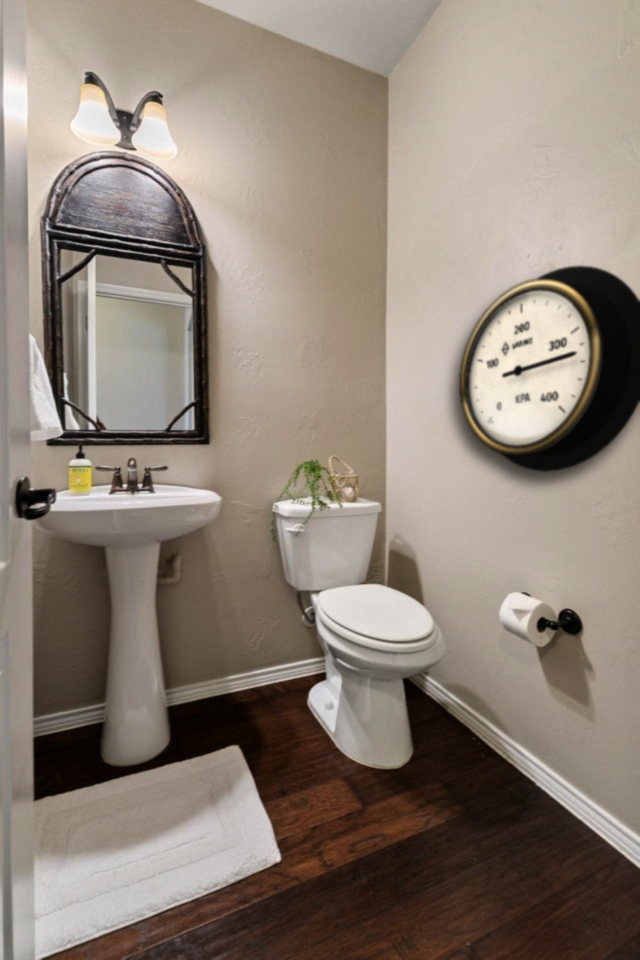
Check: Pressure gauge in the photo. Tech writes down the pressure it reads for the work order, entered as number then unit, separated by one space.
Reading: 330 kPa
